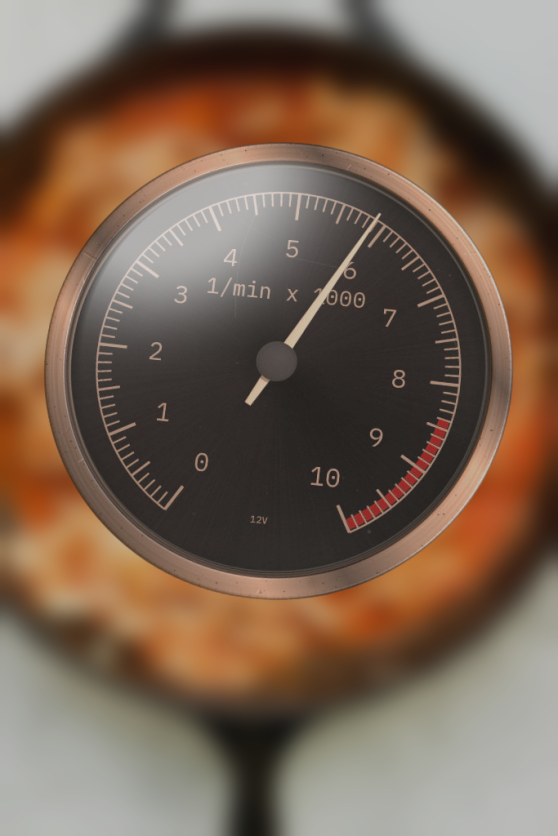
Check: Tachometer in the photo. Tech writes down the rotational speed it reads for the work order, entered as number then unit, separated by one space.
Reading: 5900 rpm
